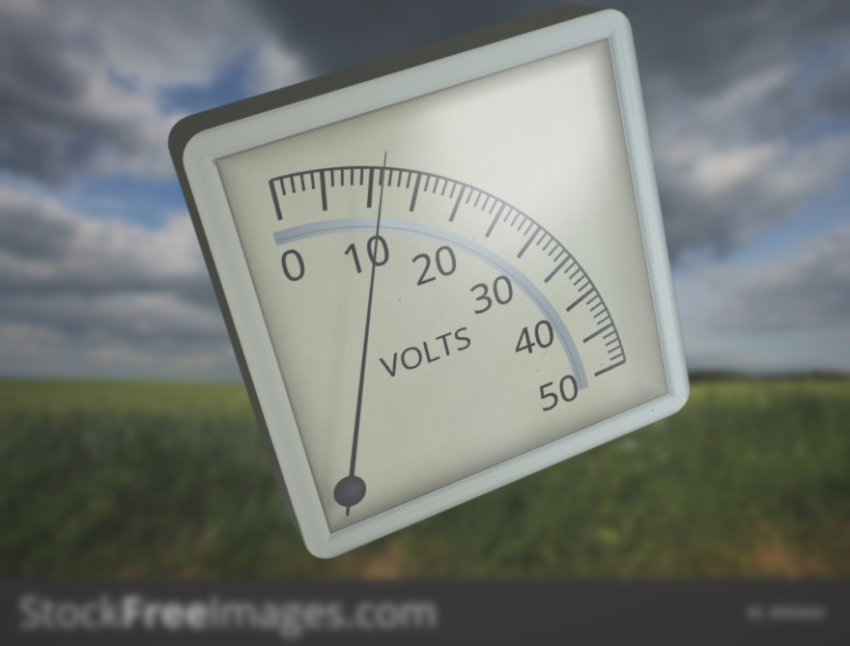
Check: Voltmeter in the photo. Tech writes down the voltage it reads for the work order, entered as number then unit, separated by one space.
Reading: 11 V
